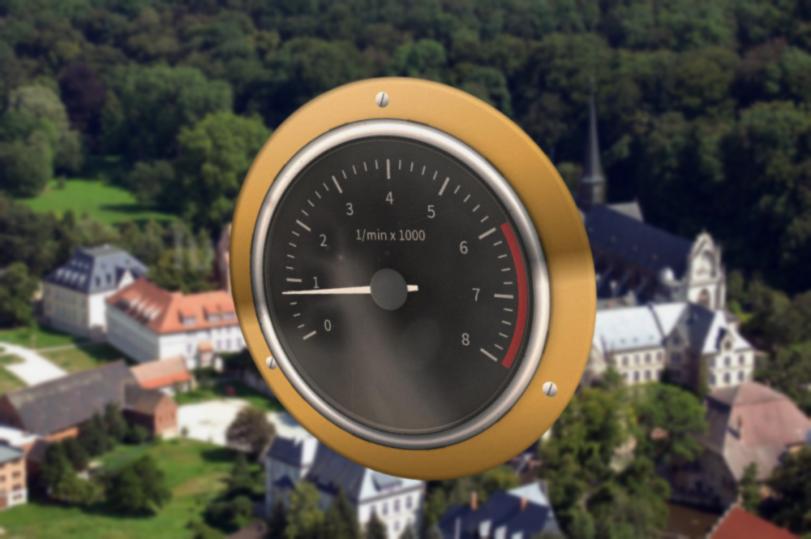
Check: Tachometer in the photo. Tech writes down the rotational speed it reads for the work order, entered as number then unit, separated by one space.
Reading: 800 rpm
